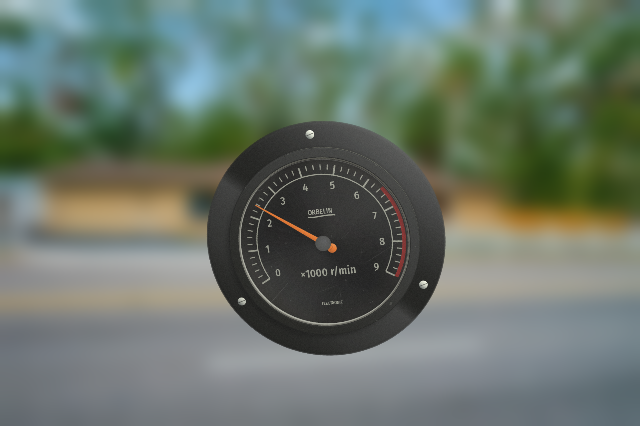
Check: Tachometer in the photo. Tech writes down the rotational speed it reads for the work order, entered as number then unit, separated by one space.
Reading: 2400 rpm
